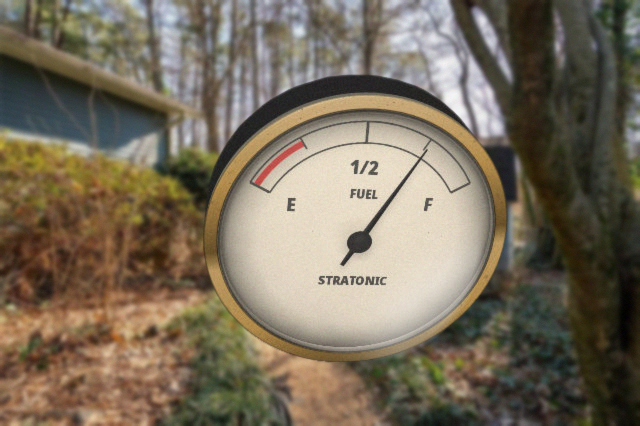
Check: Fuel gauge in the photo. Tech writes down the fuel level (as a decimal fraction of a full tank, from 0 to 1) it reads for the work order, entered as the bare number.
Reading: 0.75
